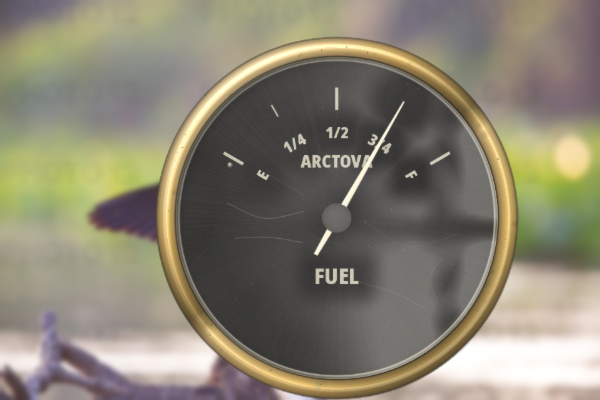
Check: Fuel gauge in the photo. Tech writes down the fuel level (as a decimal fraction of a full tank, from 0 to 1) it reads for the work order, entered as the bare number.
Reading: 0.75
